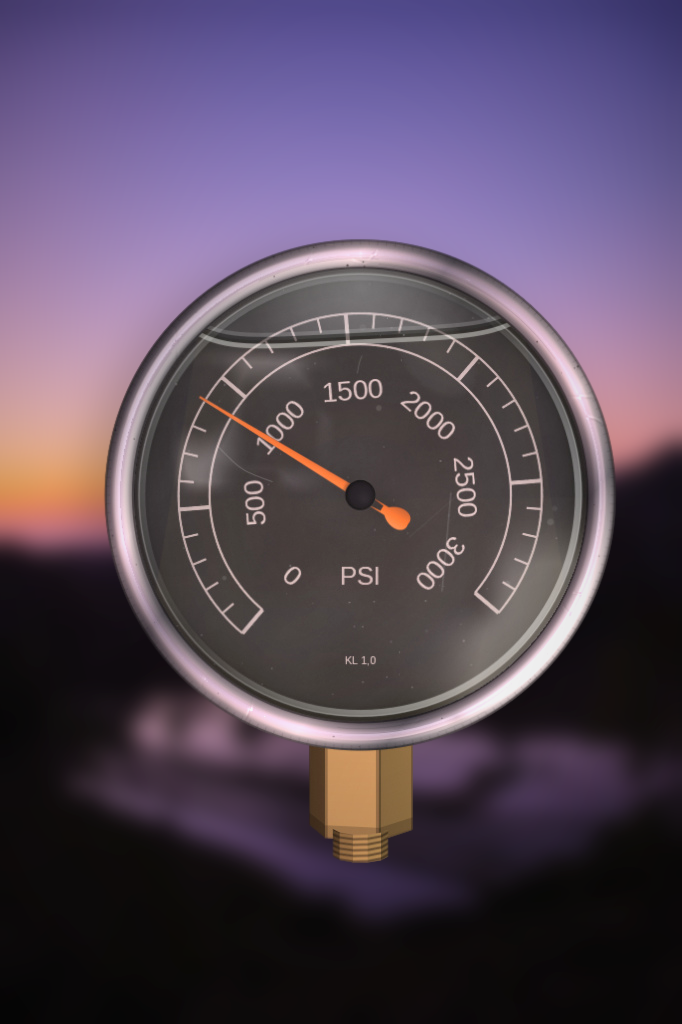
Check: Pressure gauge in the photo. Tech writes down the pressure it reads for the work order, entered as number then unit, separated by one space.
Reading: 900 psi
